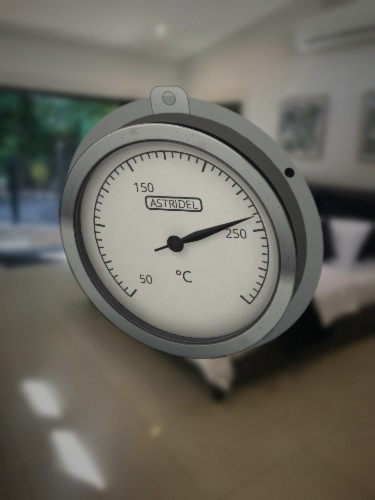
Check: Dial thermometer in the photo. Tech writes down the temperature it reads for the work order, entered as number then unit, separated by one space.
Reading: 240 °C
